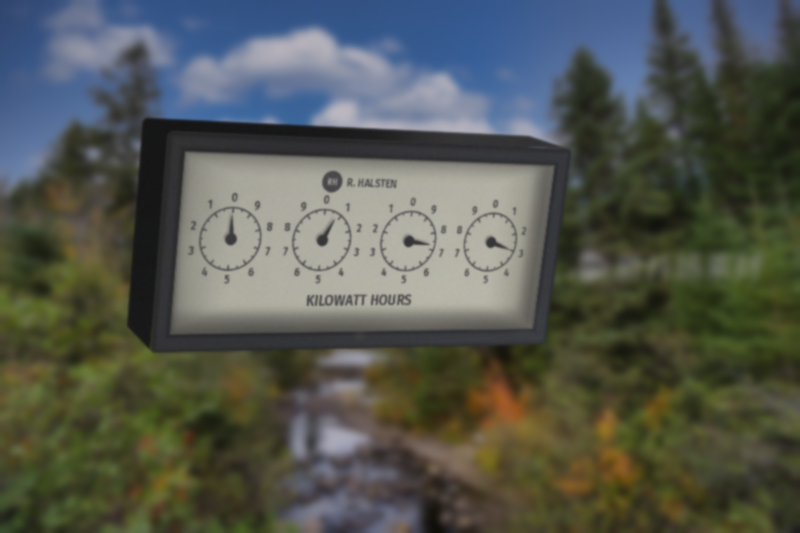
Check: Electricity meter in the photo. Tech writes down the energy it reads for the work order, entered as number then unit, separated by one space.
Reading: 73 kWh
